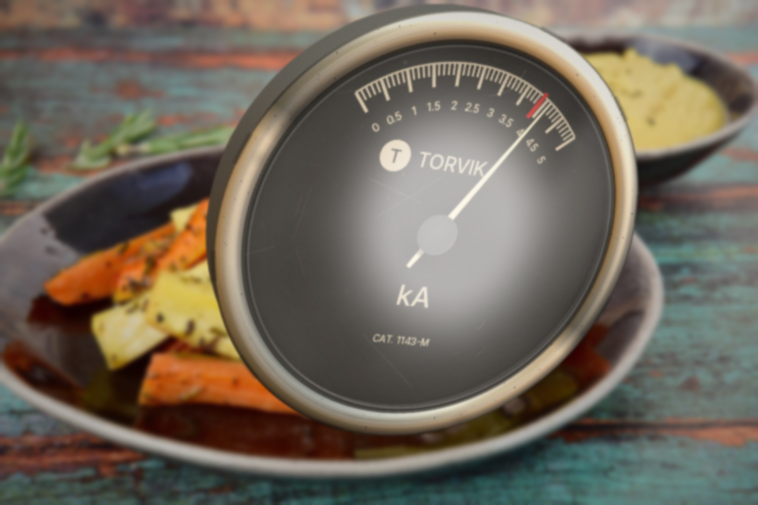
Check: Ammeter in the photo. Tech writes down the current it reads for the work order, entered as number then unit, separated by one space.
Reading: 4 kA
